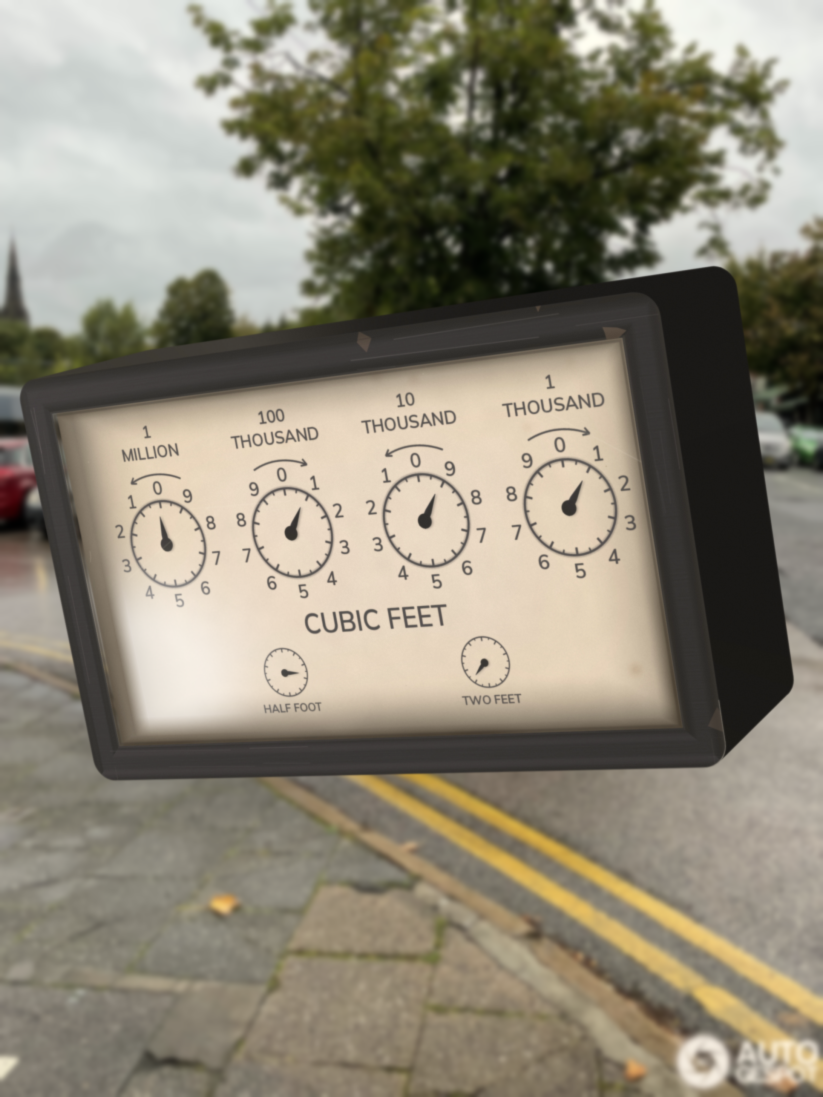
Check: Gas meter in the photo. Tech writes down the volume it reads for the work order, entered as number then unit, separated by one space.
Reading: 9100 ft³
